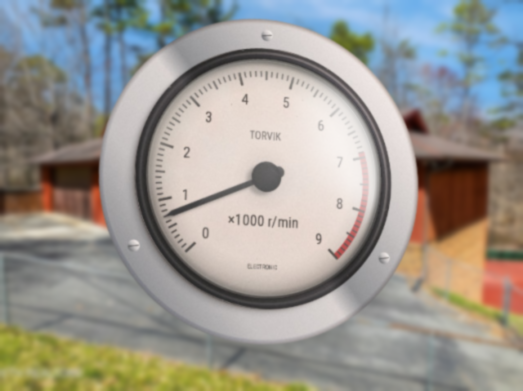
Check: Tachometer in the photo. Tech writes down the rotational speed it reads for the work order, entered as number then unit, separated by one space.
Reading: 700 rpm
